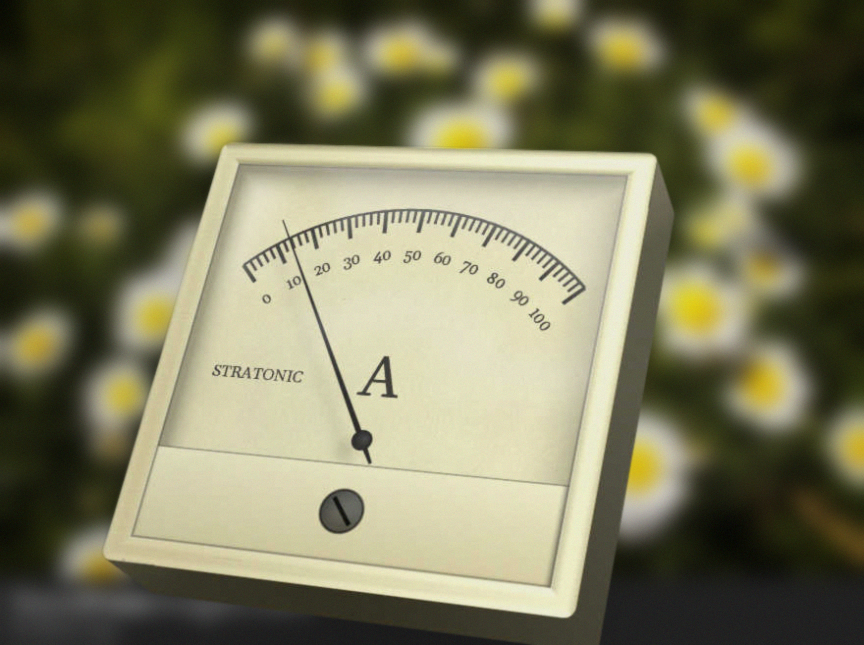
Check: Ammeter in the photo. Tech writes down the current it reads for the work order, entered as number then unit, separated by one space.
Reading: 14 A
